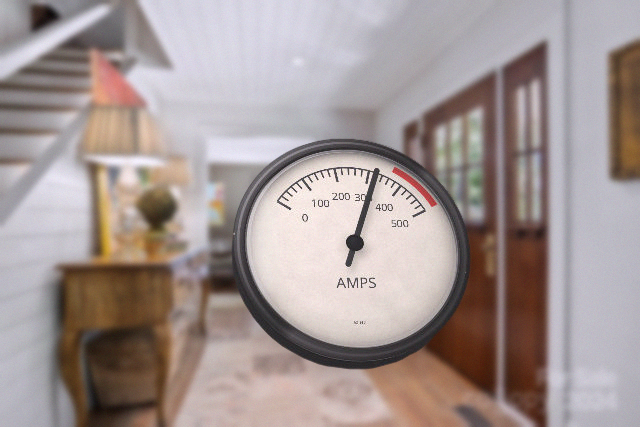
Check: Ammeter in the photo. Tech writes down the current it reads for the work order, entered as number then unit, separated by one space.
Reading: 320 A
